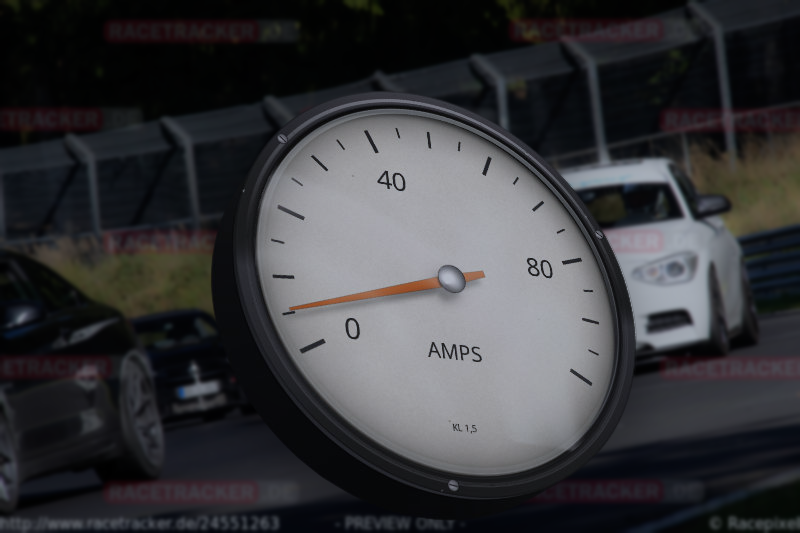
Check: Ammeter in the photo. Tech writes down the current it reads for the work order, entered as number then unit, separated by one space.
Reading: 5 A
